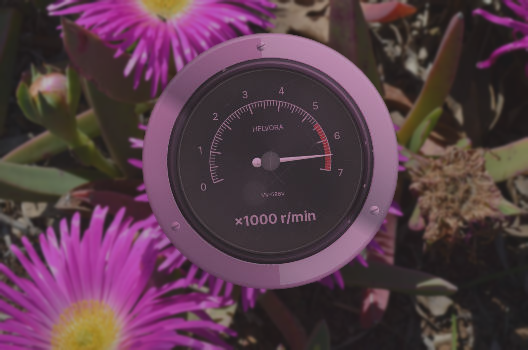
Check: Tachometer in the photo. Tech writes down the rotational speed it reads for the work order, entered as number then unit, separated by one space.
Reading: 6500 rpm
